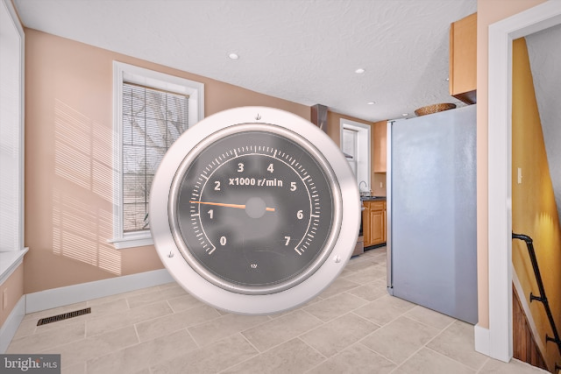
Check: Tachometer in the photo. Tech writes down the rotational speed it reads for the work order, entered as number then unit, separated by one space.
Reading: 1300 rpm
